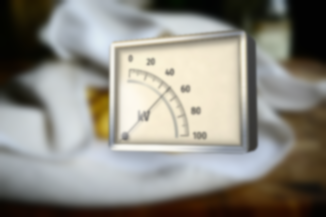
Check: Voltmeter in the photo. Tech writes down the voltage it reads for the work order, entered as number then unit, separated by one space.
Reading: 50 kV
